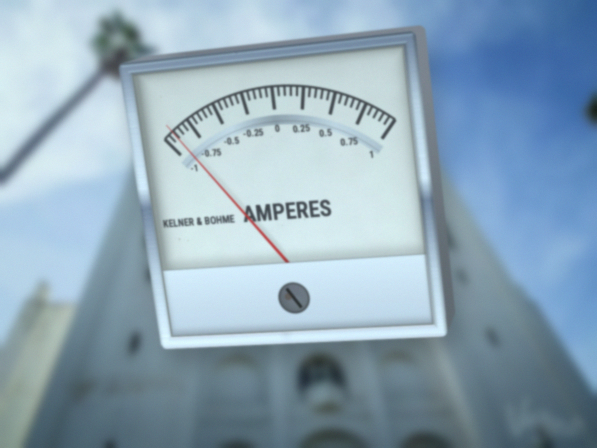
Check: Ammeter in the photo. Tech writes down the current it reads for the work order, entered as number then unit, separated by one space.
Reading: -0.9 A
